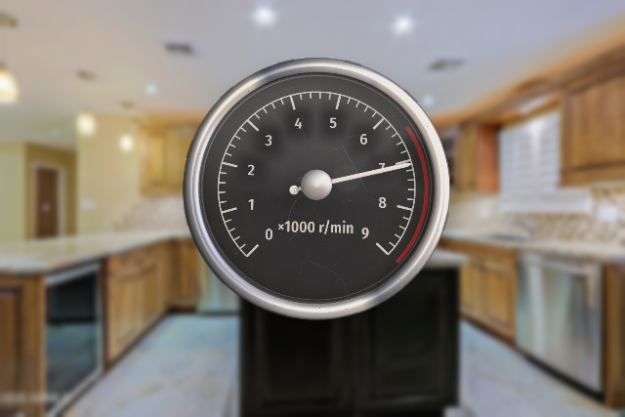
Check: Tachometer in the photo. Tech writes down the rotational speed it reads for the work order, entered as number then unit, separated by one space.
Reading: 7100 rpm
